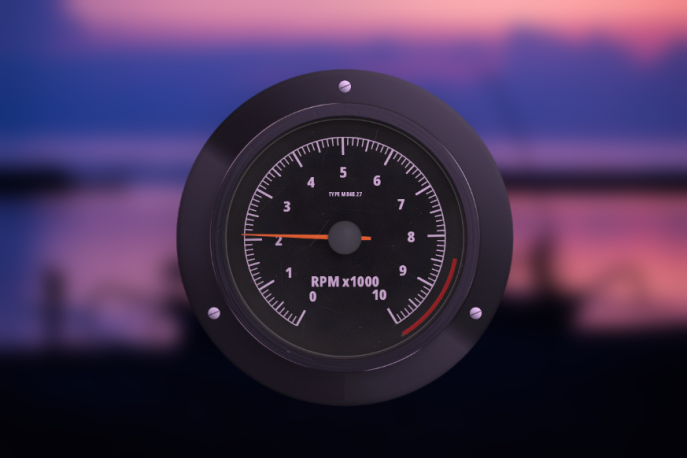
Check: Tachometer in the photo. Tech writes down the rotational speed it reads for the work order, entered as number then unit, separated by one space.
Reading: 2100 rpm
